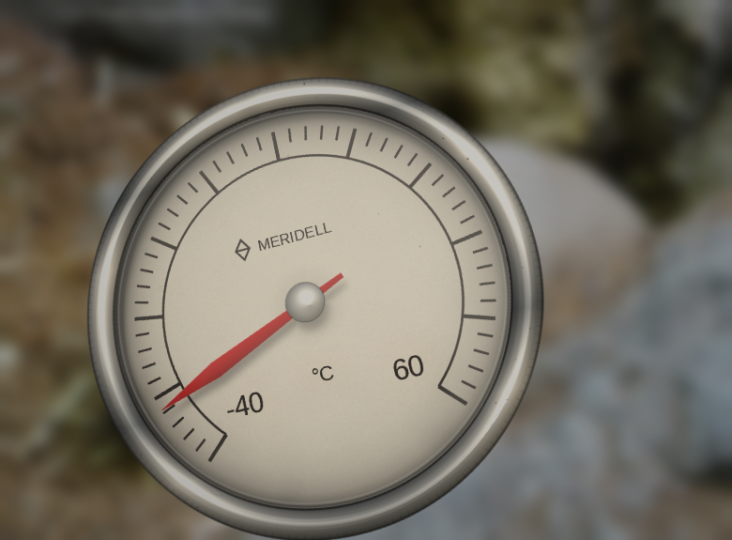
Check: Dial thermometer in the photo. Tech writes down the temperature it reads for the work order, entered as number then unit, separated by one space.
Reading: -32 °C
